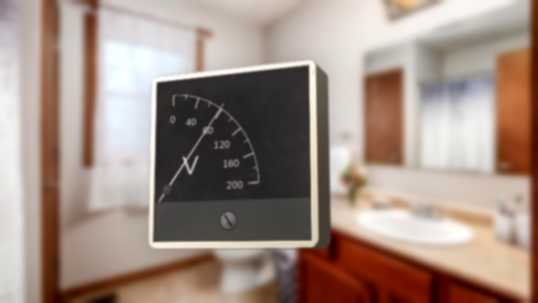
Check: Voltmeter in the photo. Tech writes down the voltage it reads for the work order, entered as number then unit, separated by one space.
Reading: 80 V
